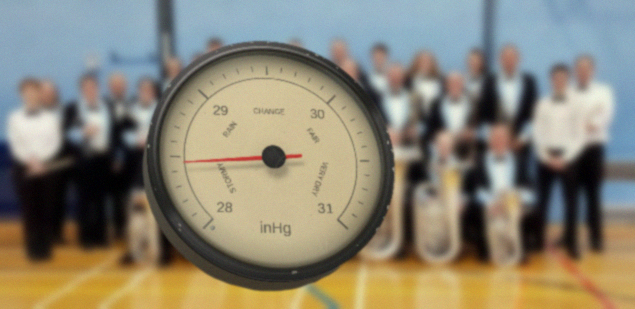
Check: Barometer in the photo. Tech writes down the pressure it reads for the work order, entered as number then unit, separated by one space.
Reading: 28.45 inHg
